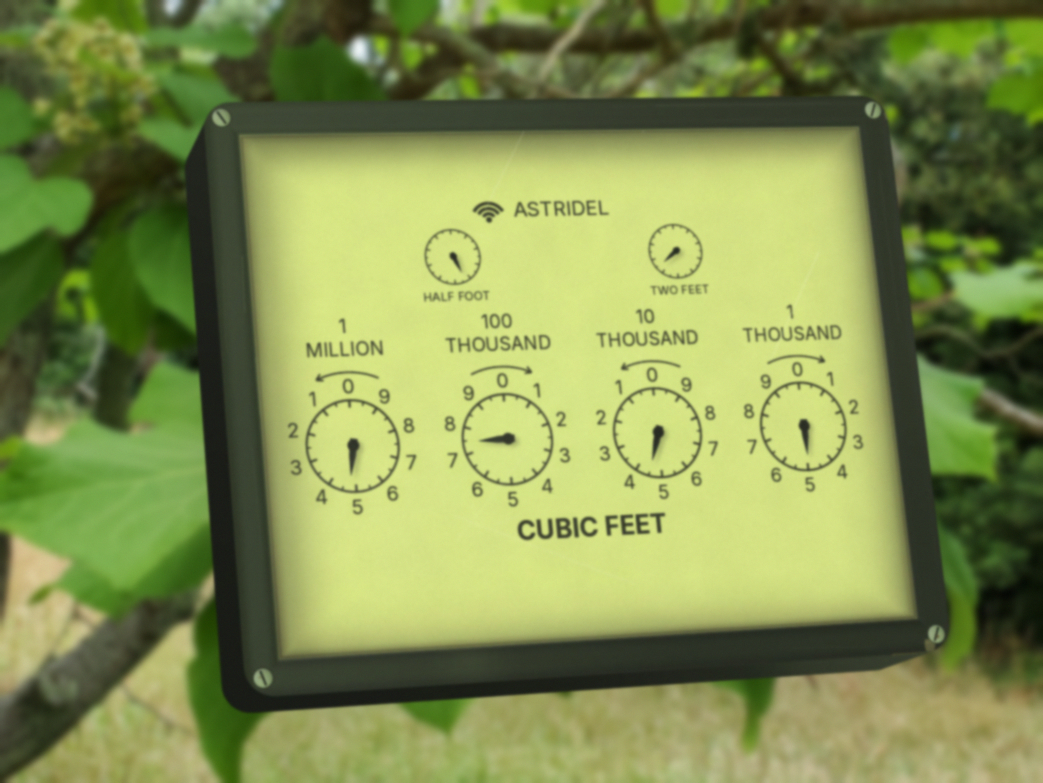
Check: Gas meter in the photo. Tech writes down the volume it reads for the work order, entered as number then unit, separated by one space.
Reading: 474500 ft³
